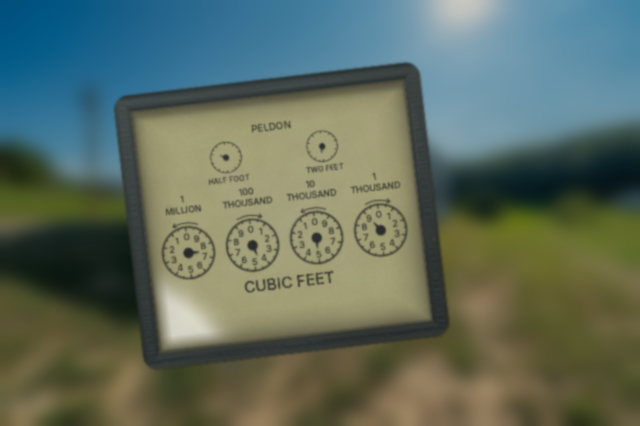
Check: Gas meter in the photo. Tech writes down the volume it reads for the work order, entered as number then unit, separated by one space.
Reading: 744900 ft³
